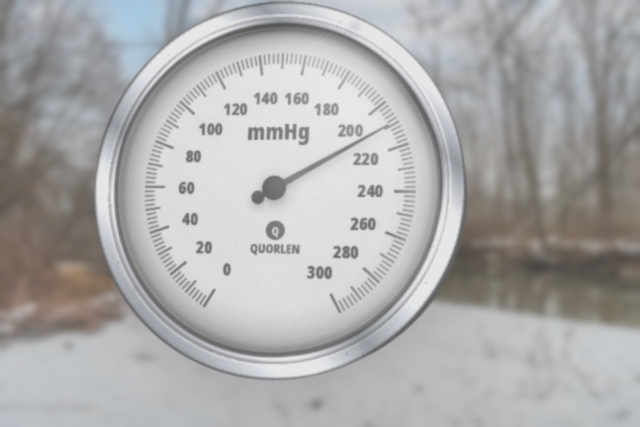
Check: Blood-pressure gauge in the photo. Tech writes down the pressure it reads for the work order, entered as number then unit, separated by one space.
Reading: 210 mmHg
